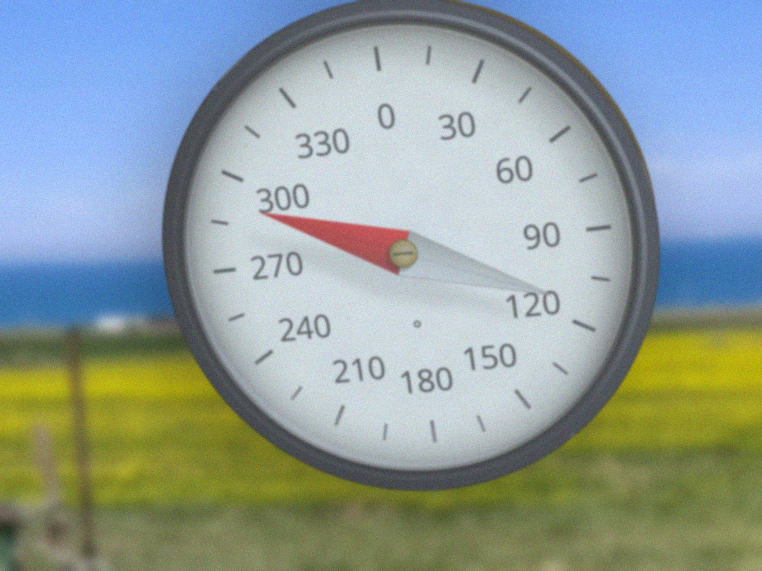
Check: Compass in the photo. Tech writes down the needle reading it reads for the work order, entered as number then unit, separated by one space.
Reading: 292.5 °
